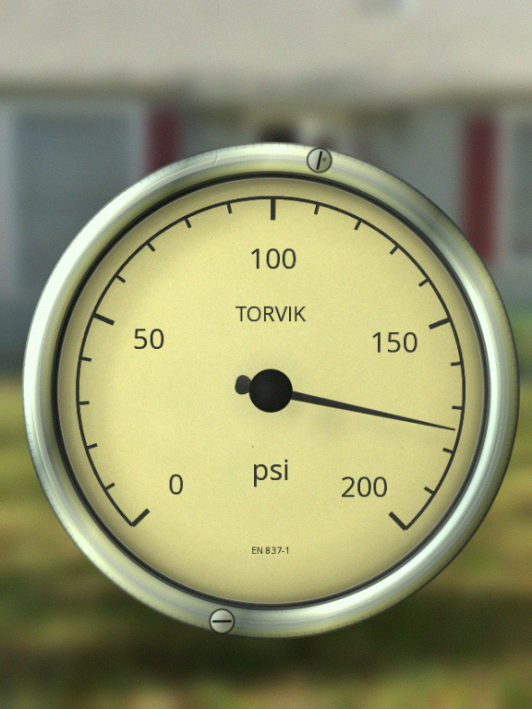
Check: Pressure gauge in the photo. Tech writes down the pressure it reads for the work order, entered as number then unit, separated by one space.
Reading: 175 psi
